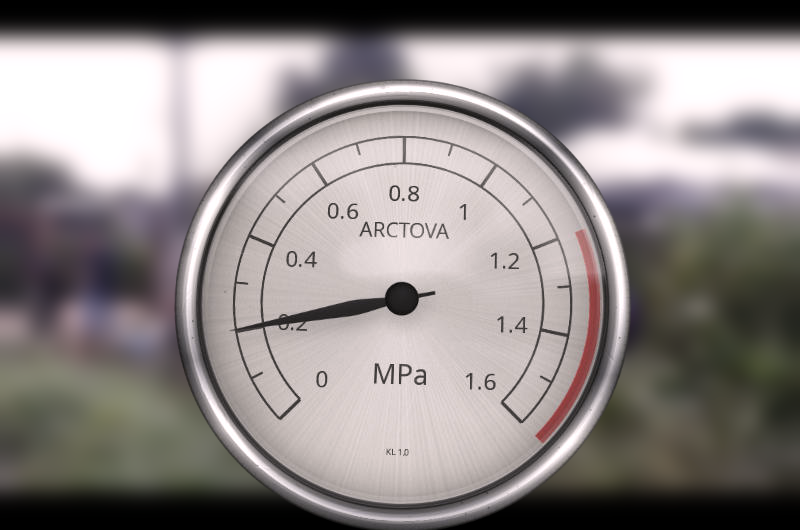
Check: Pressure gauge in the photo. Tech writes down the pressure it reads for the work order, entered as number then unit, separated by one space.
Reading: 0.2 MPa
